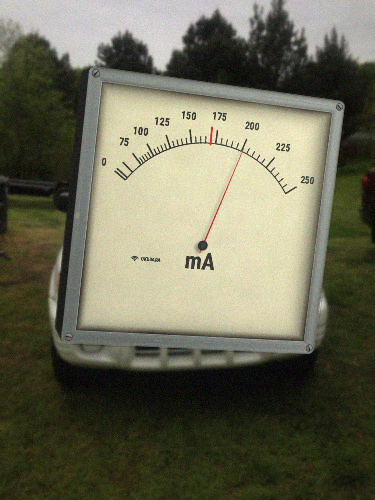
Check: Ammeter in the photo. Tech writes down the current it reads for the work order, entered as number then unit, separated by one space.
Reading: 200 mA
